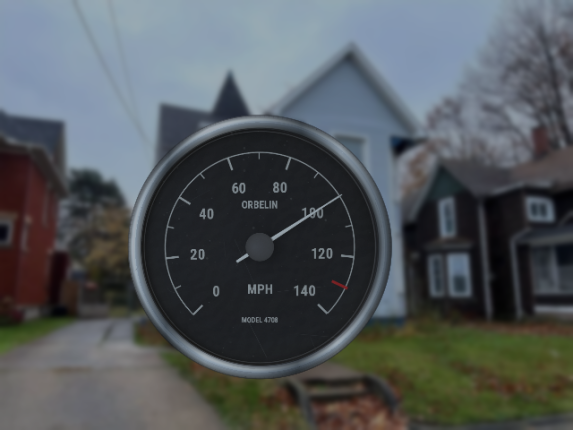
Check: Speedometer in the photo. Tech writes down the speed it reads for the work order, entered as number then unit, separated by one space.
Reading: 100 mph
